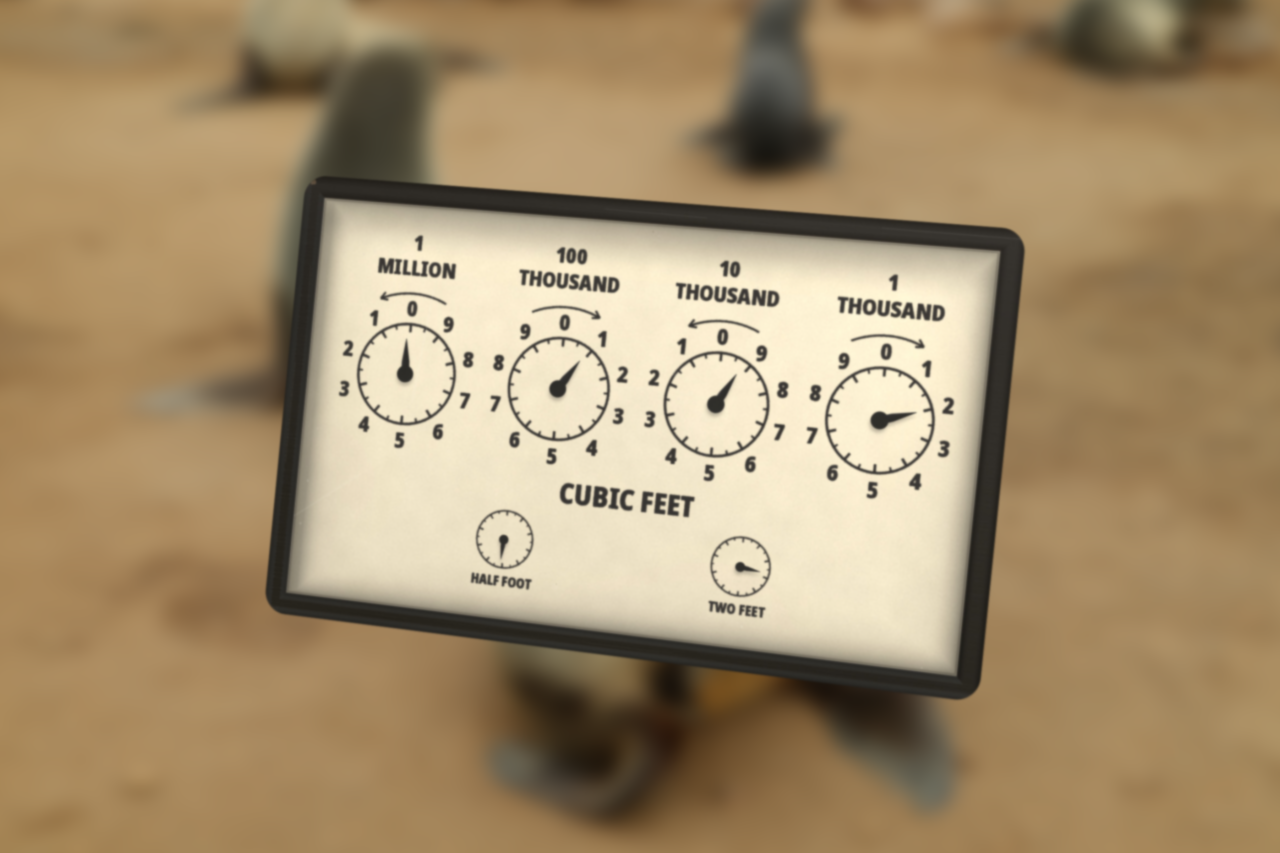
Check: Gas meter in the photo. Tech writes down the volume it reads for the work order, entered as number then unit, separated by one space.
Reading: 9200 ft³
